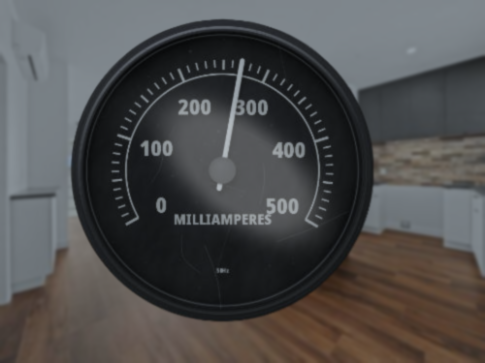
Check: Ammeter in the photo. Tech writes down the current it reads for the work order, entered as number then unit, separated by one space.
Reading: 270 mA
